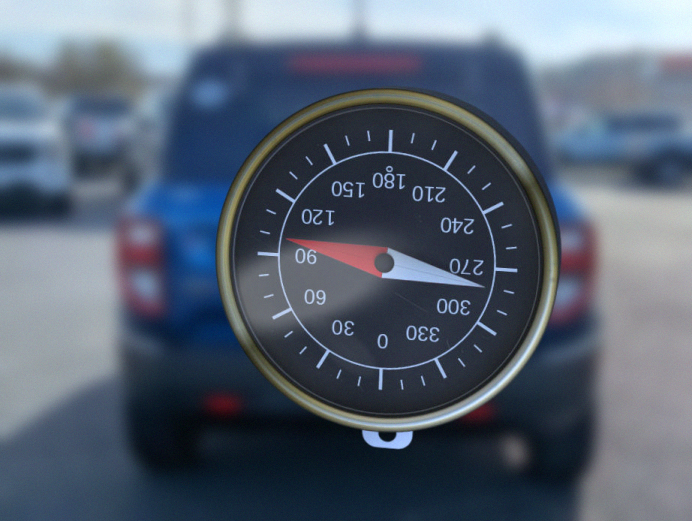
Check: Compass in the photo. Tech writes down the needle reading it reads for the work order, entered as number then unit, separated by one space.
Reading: 100 °
